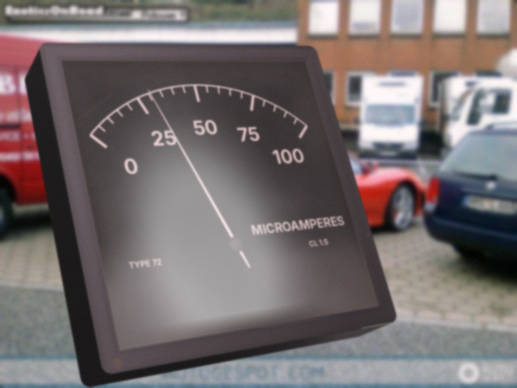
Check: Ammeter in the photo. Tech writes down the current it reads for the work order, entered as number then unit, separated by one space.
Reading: 30 µA
